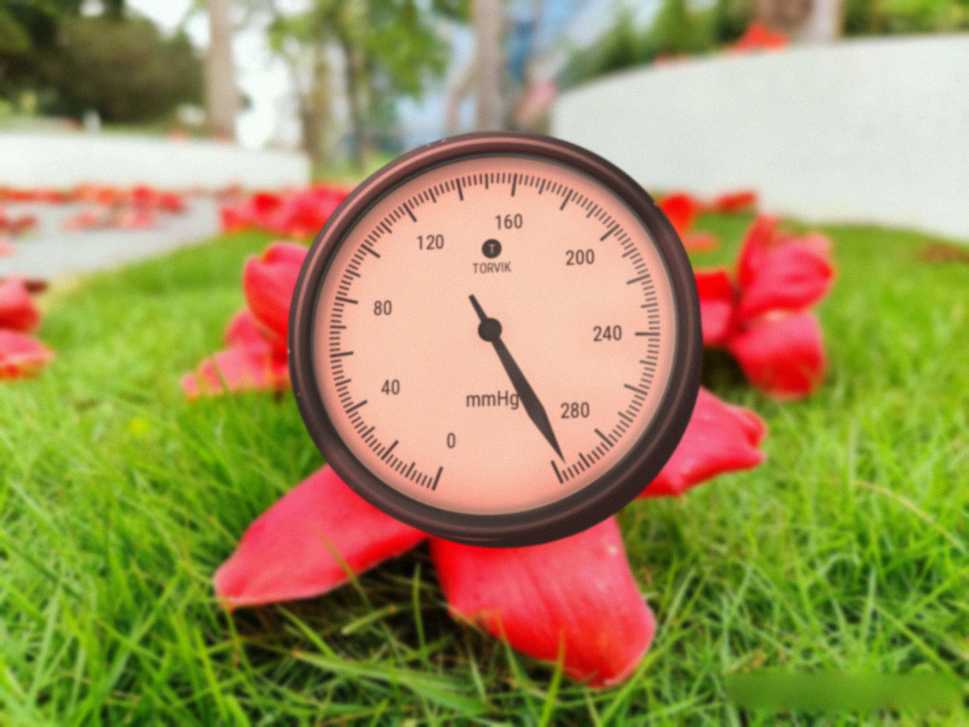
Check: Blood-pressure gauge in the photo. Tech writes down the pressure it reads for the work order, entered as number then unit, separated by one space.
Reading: 296 mmHg
